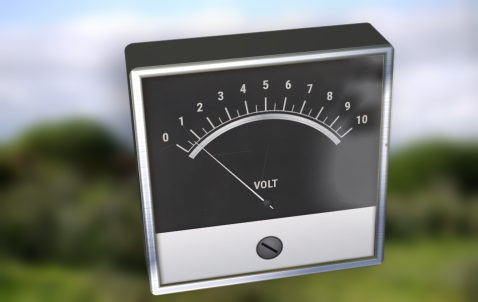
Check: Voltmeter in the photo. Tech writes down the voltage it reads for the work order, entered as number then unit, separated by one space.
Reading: 0.75 V
